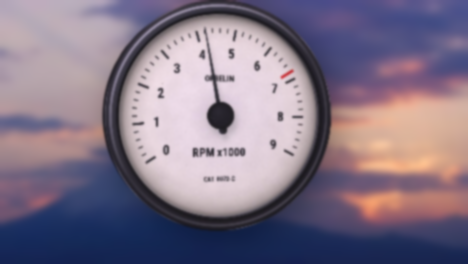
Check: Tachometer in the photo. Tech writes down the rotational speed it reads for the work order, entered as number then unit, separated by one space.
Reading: 4200 rpm
